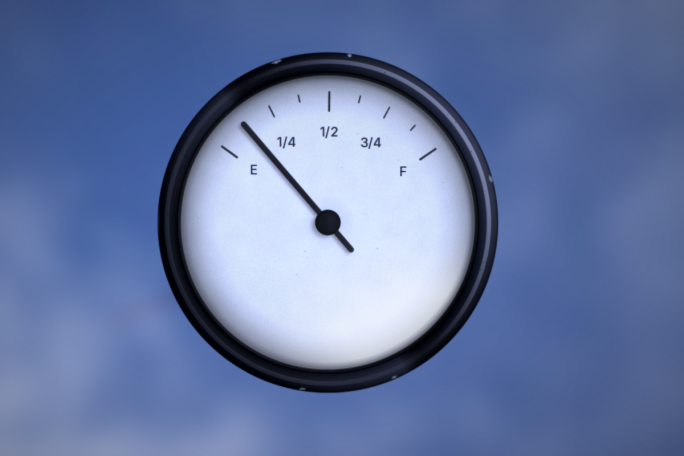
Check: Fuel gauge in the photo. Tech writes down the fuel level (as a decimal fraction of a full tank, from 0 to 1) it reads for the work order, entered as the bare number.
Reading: 0.125
